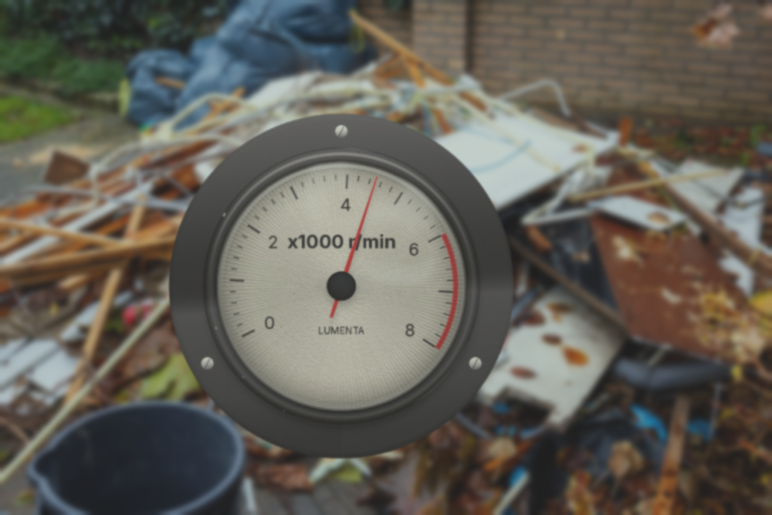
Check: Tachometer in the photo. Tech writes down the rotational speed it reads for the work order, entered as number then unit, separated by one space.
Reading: 4500 rpm
